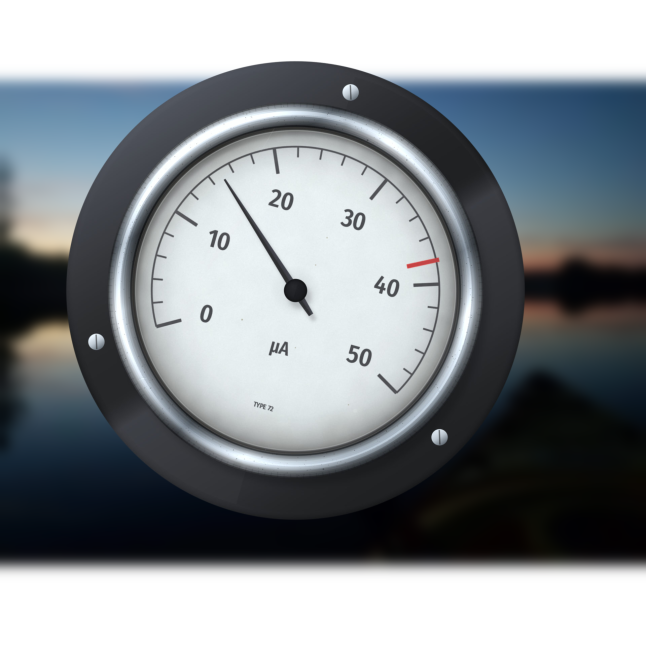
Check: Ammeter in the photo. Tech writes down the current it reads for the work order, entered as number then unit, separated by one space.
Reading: 15 µA
